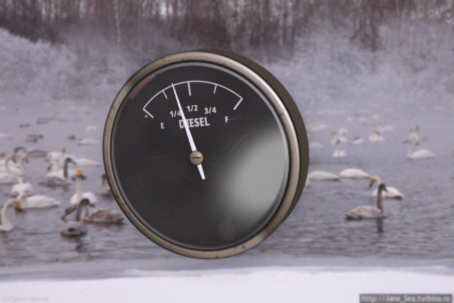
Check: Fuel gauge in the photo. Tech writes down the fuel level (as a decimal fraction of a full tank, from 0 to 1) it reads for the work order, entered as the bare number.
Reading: 0.375
